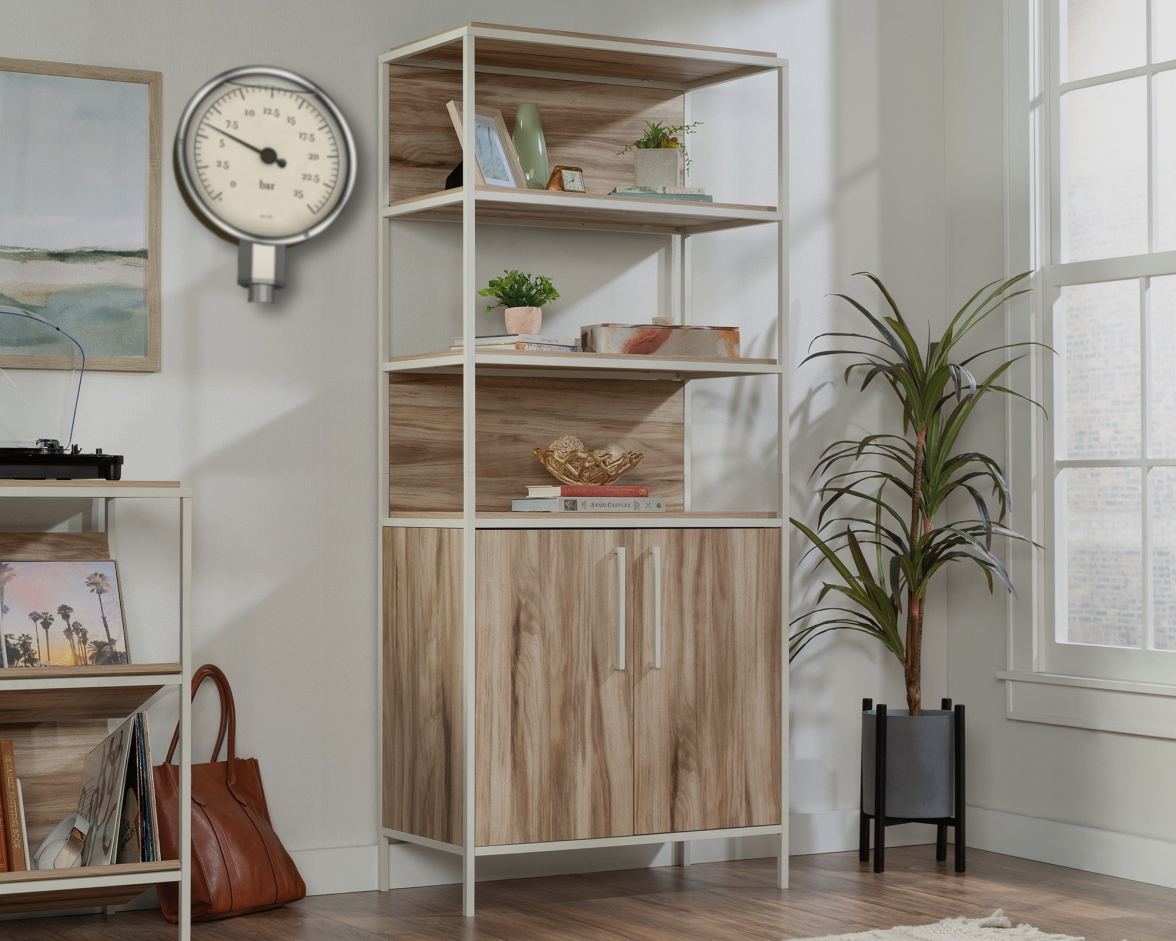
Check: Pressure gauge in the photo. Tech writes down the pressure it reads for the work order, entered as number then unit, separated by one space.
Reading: 6 bar
